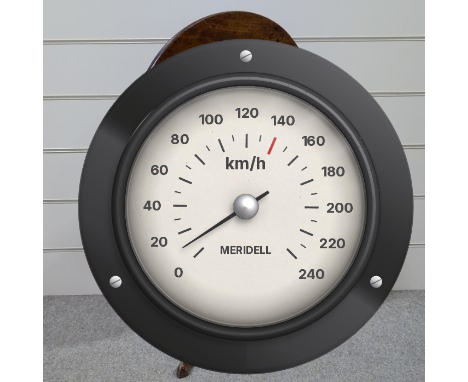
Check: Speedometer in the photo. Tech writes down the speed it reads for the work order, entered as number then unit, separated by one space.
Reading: 10 km/h
